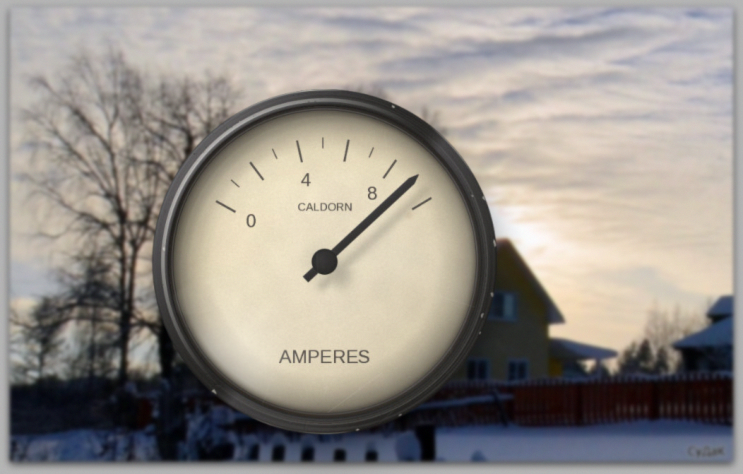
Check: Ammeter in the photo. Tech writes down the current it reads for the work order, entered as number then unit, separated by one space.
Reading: 9 A
